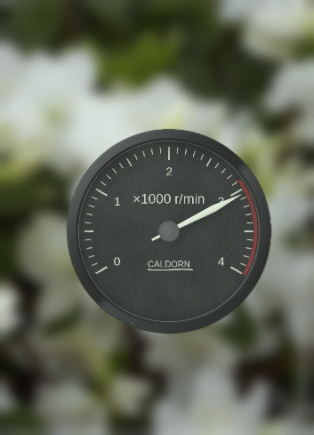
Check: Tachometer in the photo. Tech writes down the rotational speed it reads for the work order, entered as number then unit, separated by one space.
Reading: 3050 rpm
